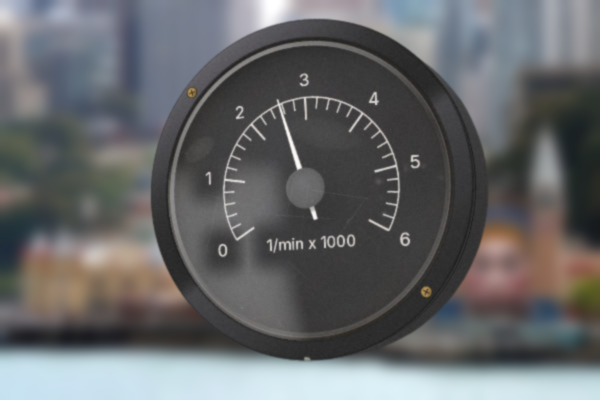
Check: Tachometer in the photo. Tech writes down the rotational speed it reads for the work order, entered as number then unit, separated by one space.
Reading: 2600 rpm
